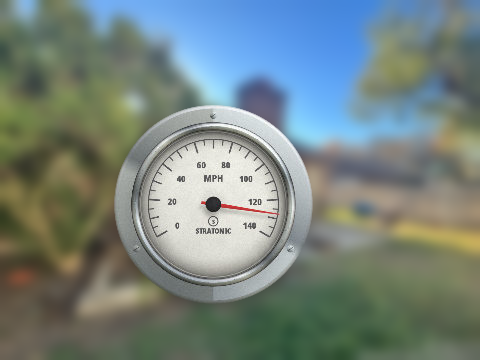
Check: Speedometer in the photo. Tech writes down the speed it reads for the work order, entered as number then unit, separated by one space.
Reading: 127.5 mph
